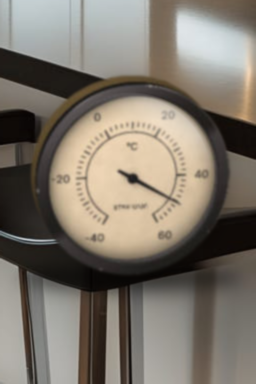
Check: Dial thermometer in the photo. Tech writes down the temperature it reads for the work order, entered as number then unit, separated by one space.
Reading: 50 °C
